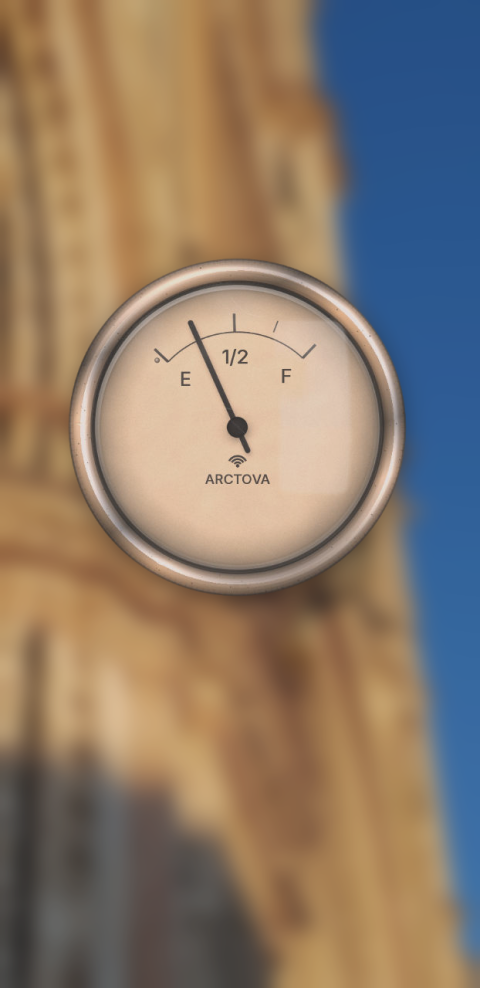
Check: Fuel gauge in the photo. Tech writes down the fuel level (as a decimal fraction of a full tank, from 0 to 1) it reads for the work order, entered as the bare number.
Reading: 0.25
